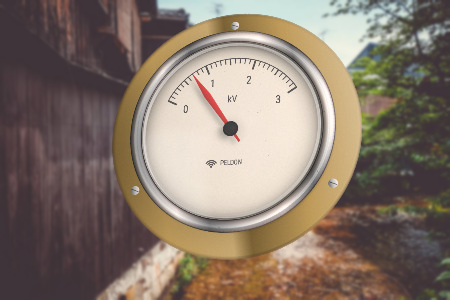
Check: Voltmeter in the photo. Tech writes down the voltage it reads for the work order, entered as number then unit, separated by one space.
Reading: 0.7 kV
